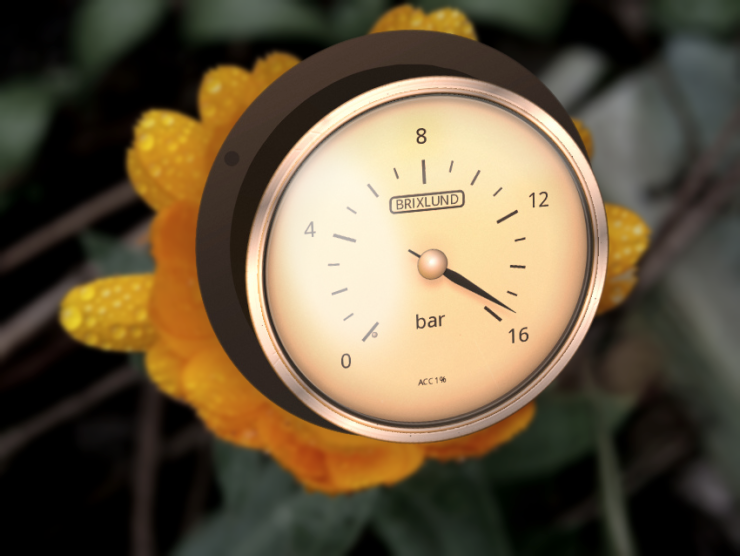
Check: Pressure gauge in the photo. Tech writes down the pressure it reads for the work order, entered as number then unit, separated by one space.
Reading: 15.5 bar
